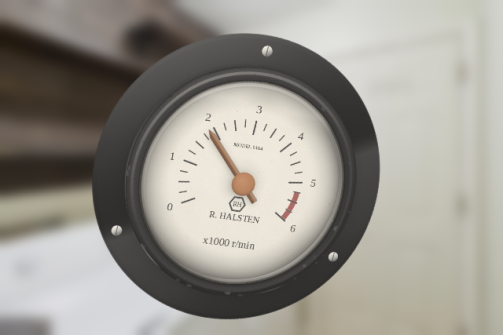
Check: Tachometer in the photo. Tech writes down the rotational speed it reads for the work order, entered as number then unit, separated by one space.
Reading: 1875 rpm
